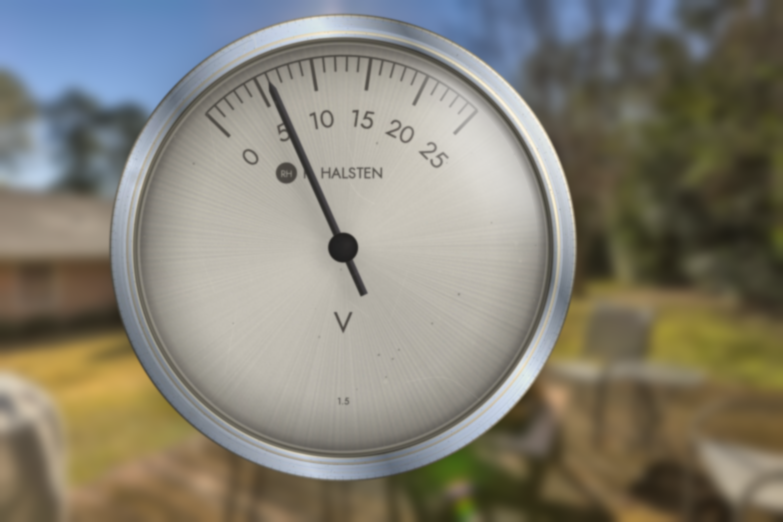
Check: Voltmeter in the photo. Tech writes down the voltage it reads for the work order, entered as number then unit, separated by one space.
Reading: 6 V
